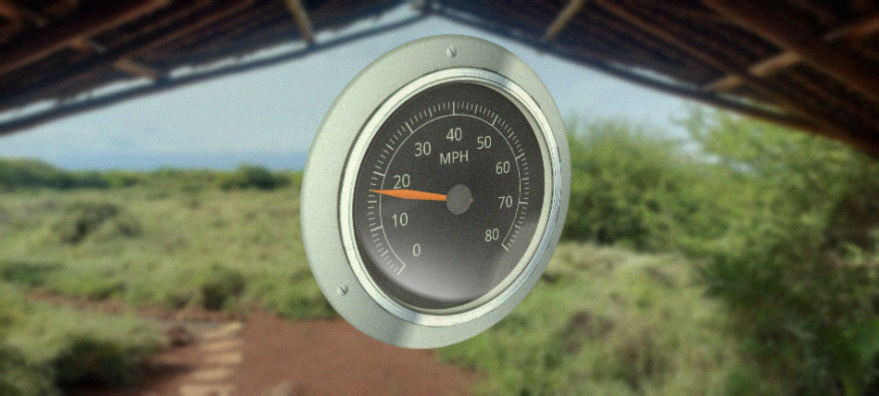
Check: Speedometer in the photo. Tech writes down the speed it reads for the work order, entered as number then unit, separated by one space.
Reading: 17 mph
